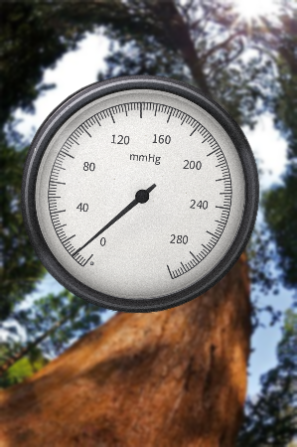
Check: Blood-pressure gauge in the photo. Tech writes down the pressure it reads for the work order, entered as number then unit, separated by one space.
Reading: 10 mmHg
